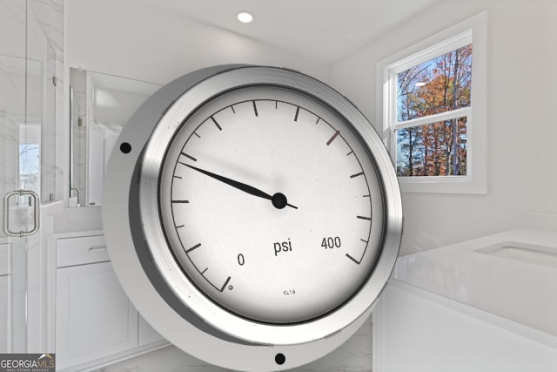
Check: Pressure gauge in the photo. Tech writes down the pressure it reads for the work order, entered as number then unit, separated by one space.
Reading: 110 psi
